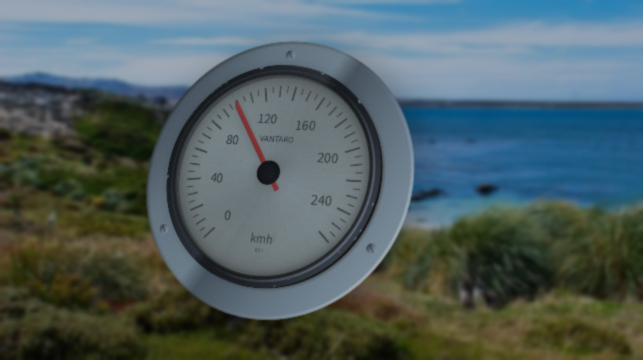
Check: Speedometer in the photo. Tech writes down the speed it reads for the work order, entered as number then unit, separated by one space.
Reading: 100 km/h
